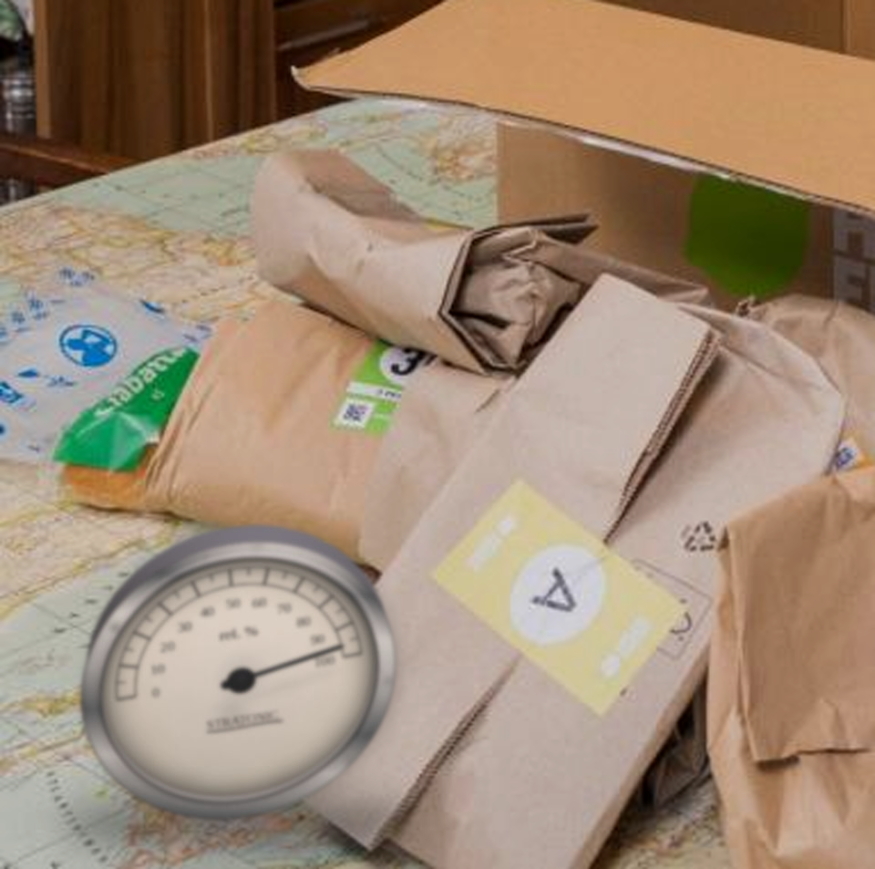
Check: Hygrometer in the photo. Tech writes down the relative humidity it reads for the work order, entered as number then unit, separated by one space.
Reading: 95 %
